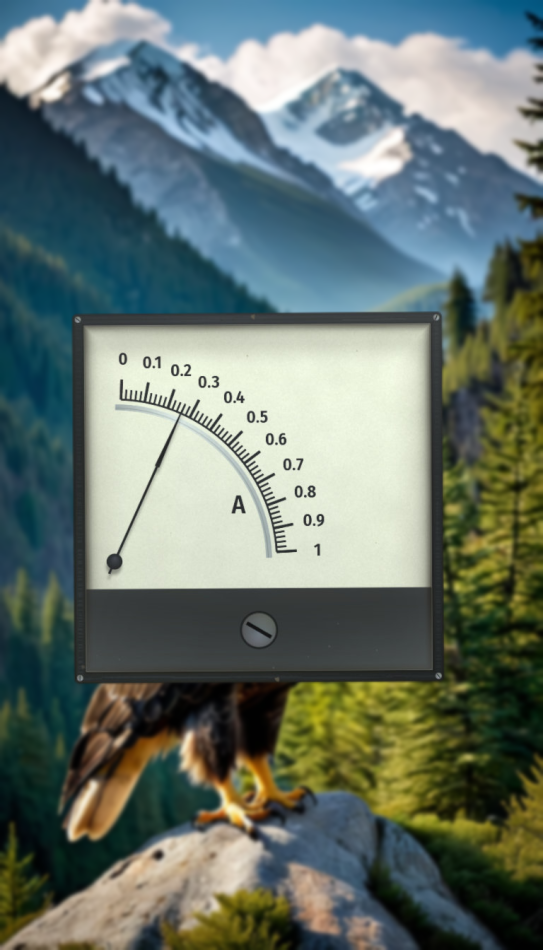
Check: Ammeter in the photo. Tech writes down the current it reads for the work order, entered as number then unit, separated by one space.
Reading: 0.26 A
